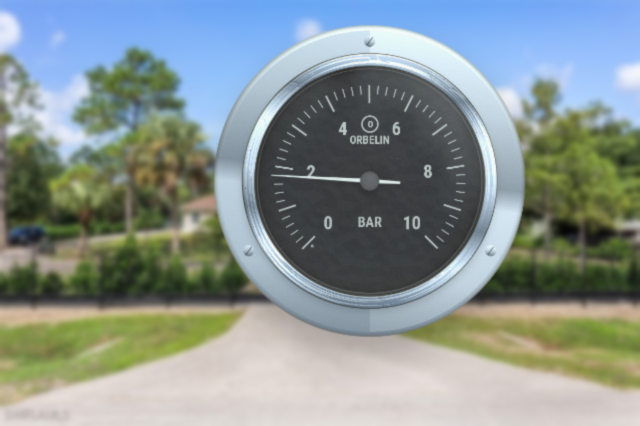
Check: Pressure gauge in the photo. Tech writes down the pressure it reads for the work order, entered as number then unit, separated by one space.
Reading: 1.8 bar
